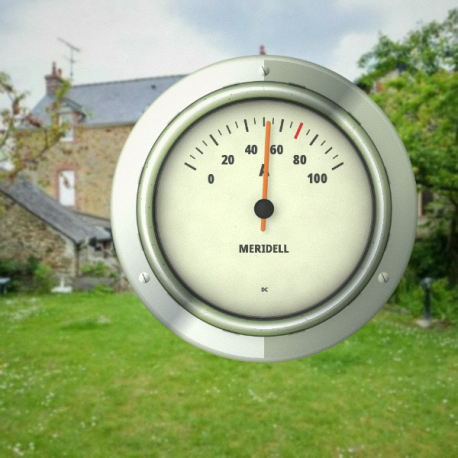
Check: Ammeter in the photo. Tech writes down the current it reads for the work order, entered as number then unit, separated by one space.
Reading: 52.5 A
